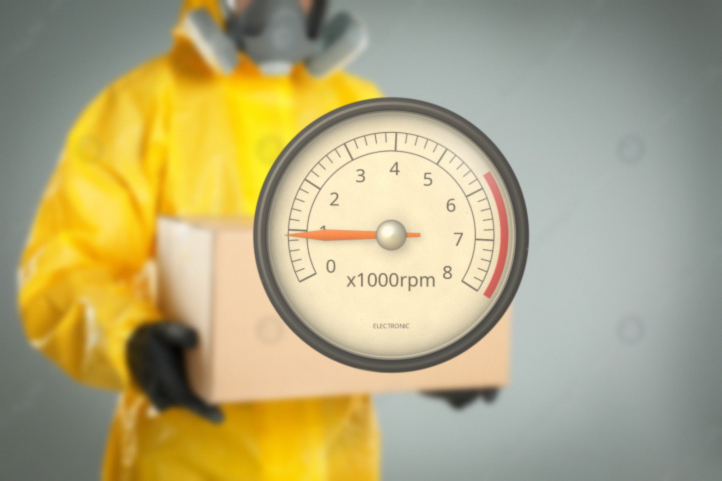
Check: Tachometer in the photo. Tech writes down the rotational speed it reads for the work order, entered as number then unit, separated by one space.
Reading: 900 rpm
